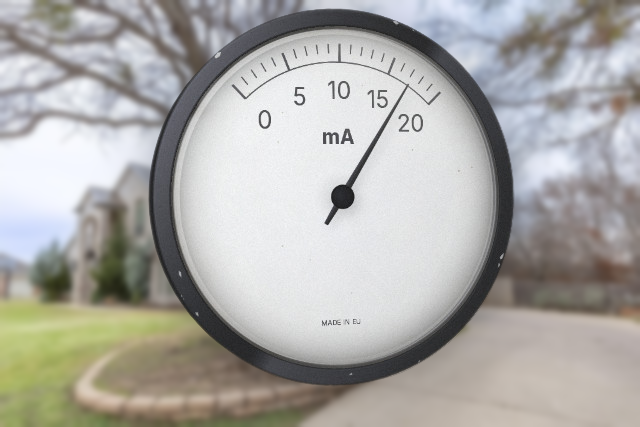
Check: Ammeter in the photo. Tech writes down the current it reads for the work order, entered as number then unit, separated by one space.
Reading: 17 mA
